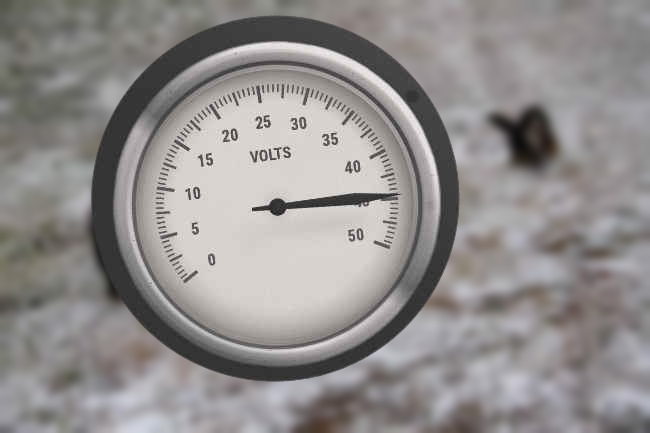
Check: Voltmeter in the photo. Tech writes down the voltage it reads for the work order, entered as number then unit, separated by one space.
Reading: 44.5 V
